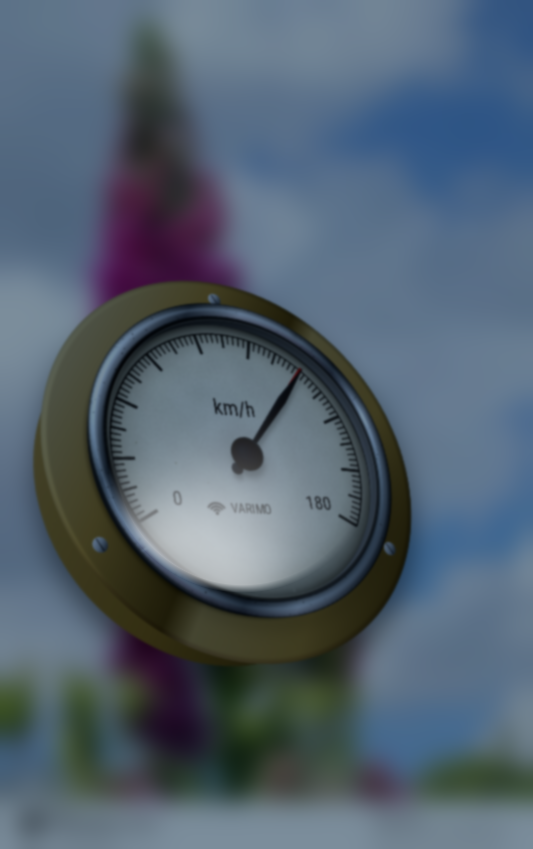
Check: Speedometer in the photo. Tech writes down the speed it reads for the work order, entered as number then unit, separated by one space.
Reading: 120 km/h
